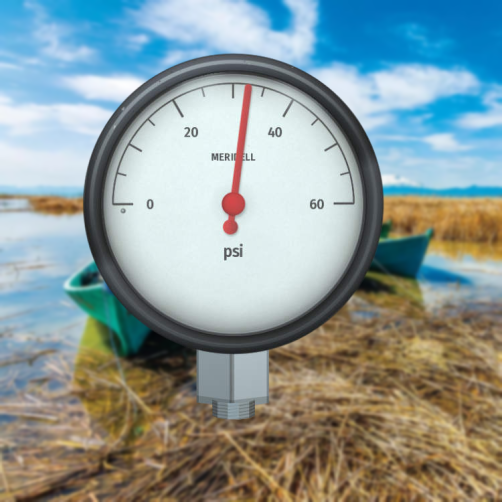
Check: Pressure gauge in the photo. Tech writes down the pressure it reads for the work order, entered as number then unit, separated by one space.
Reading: 32.5 psi
